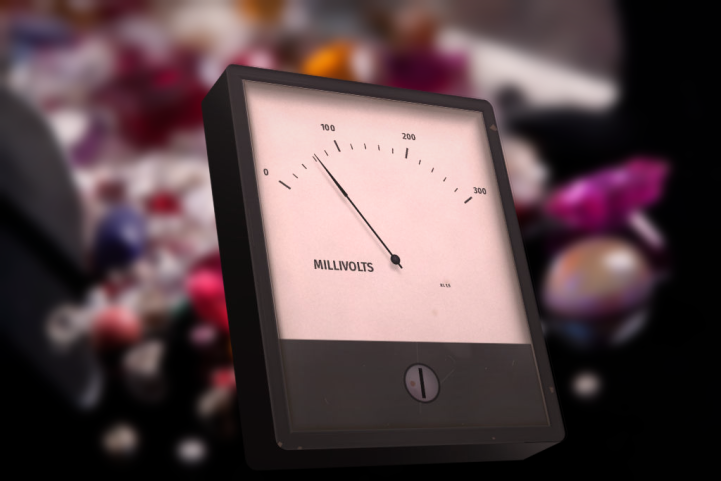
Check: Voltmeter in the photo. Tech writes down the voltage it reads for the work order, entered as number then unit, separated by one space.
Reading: 60 mV
